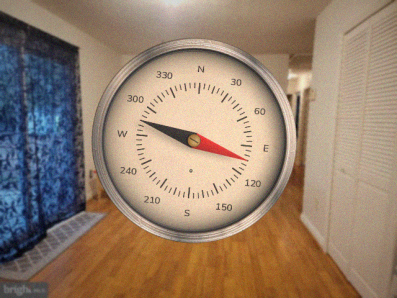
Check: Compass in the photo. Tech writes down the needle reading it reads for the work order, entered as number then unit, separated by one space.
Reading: 105 °
